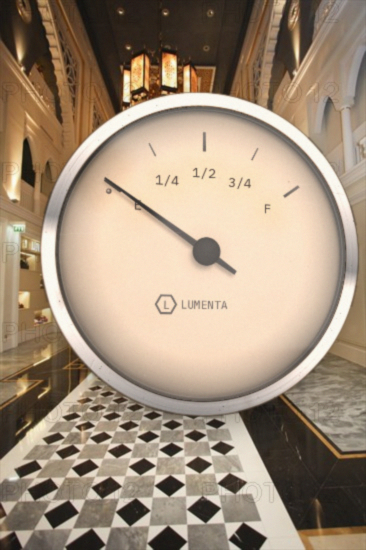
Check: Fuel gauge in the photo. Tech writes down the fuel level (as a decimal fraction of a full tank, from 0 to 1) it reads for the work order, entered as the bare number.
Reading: 0
